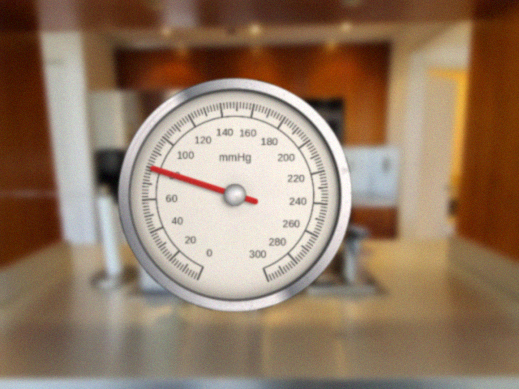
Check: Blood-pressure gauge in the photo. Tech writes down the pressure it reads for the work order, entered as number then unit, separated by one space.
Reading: 80 mmHg
